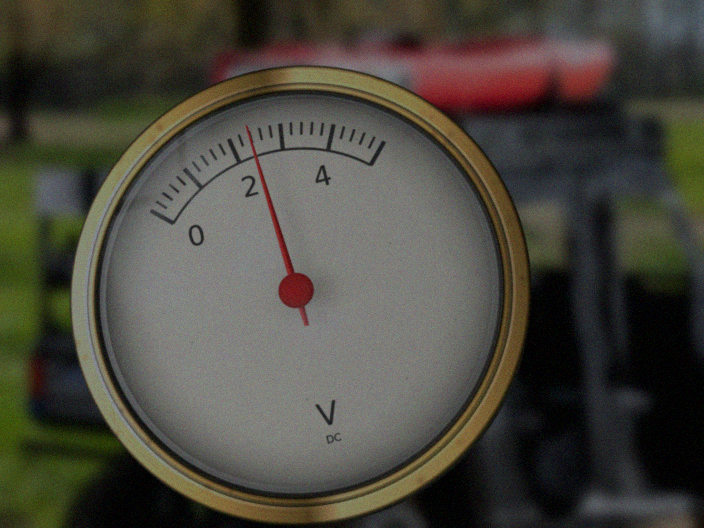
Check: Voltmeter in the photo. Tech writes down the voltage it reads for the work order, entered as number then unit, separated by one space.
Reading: 2.4 V
